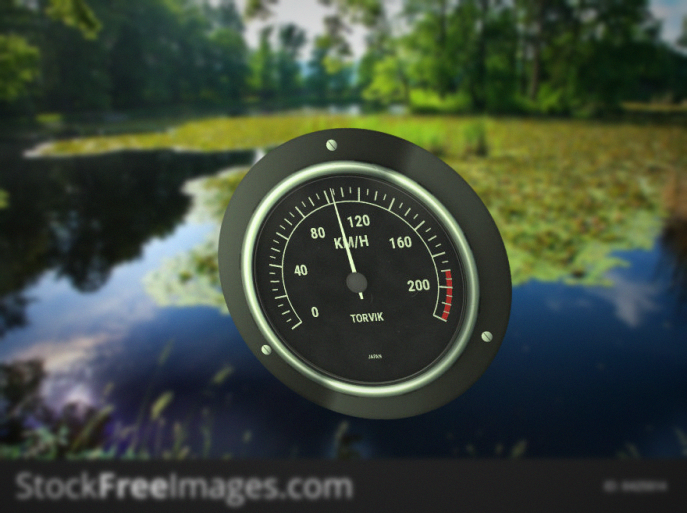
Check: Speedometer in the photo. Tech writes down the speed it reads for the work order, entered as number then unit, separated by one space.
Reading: 105 km/h
